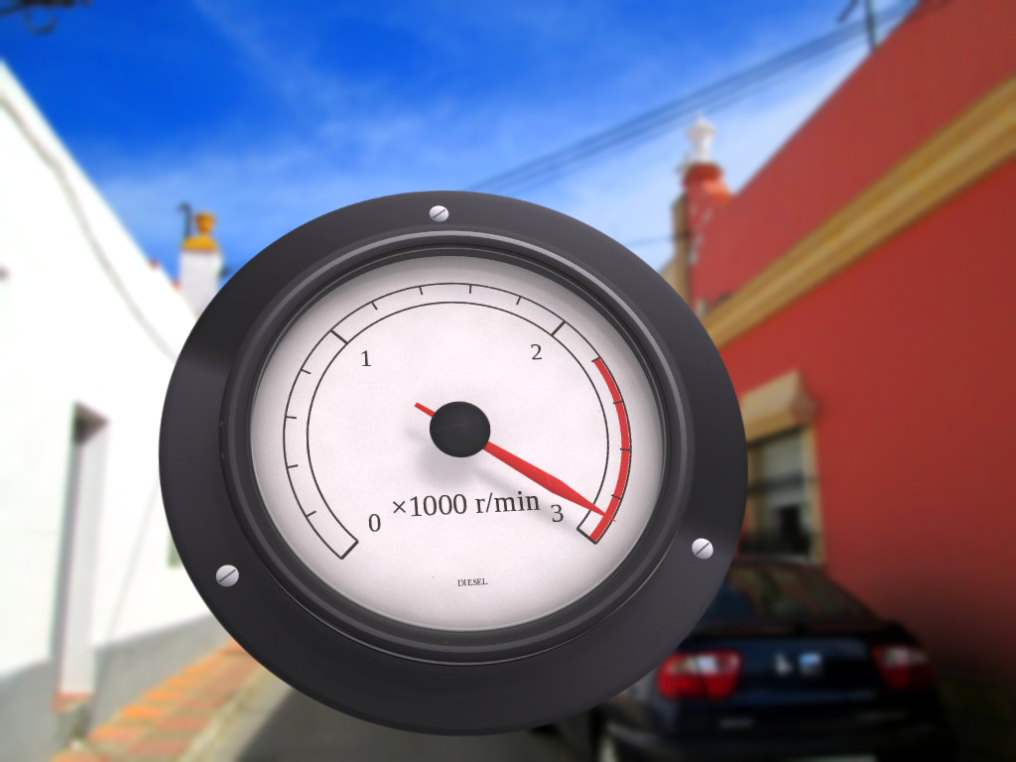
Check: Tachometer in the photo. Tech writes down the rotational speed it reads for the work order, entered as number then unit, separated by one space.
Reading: 2900 rpm
